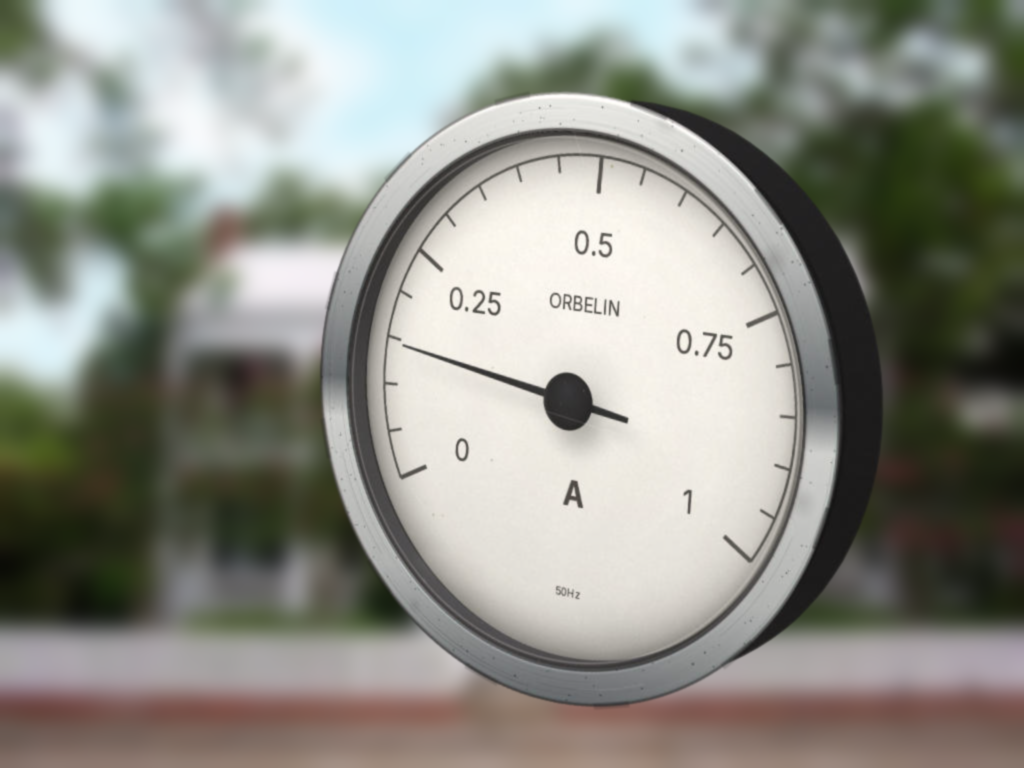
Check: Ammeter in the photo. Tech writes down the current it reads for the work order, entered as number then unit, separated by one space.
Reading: 0.15 A
